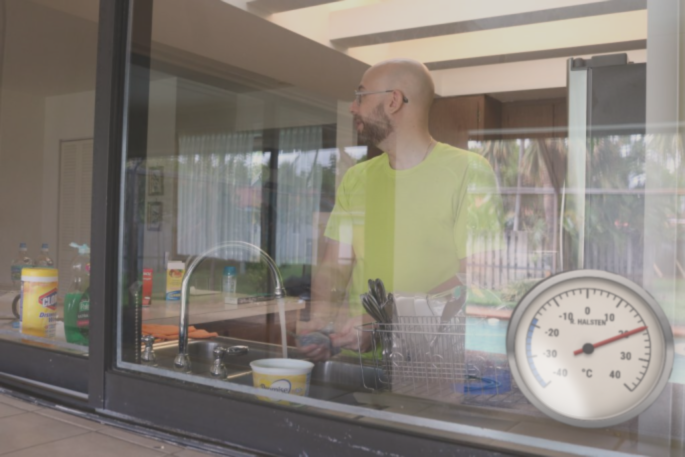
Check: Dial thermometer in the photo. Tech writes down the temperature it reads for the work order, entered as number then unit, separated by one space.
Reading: 20 °C
